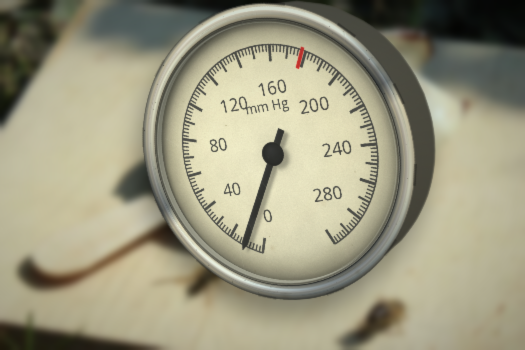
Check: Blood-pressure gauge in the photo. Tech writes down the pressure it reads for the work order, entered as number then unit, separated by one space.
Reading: 10 mmHg
